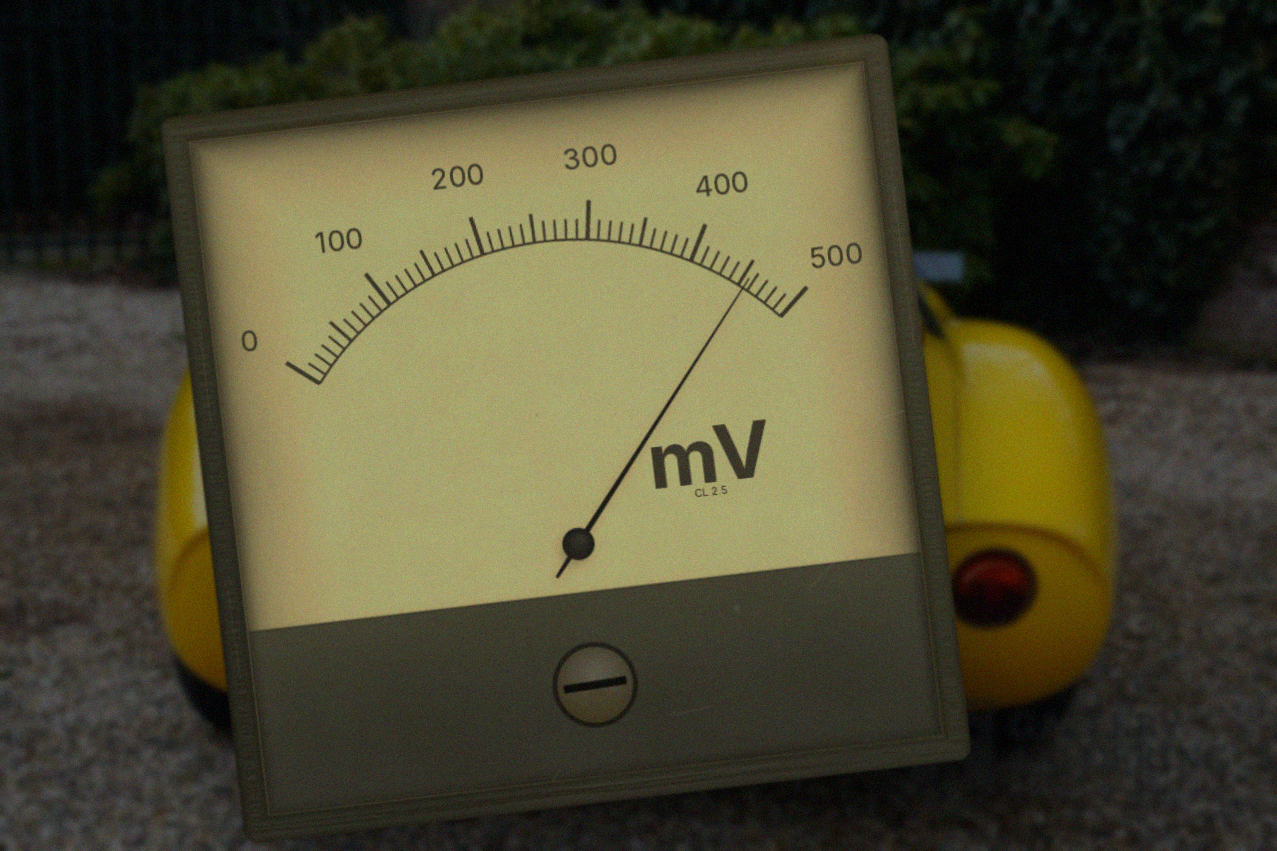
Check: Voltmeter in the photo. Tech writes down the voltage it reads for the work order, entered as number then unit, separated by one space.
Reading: 455 mV
